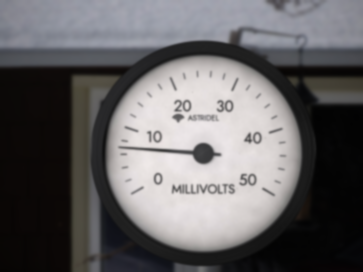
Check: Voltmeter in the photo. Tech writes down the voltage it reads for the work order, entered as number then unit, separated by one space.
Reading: 7 mV
